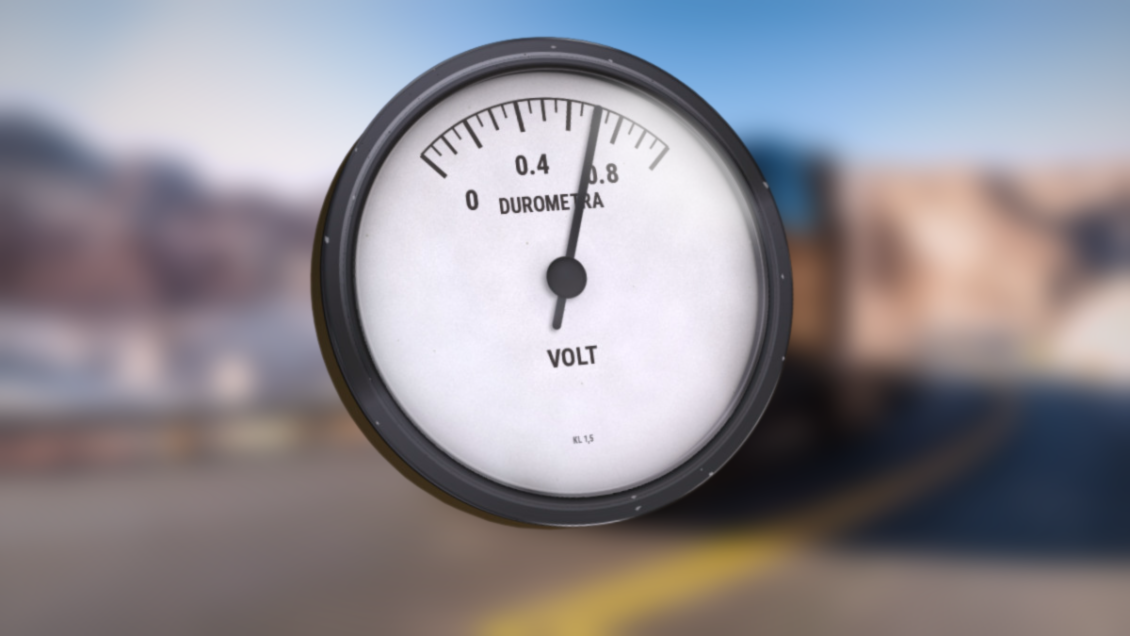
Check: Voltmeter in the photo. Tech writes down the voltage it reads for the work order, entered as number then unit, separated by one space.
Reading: 0.7 V
